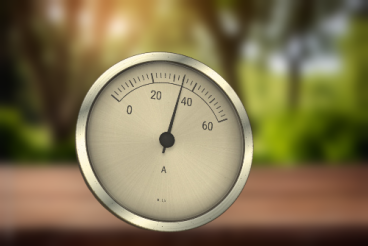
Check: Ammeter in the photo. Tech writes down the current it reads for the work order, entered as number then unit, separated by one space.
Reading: 34 A
